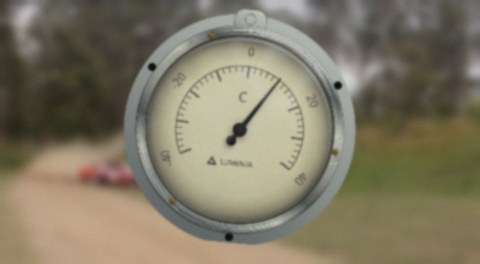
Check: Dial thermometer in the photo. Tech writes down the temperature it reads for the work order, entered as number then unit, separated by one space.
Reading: 10 °C
